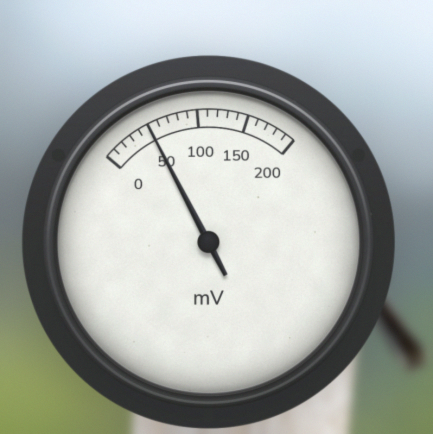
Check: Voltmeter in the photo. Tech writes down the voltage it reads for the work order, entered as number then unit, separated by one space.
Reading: 50 mV
